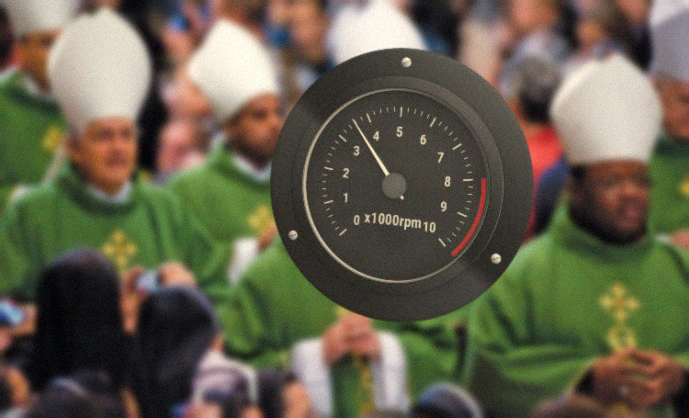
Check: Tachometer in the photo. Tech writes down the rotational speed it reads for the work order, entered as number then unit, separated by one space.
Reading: 3600 rpm
